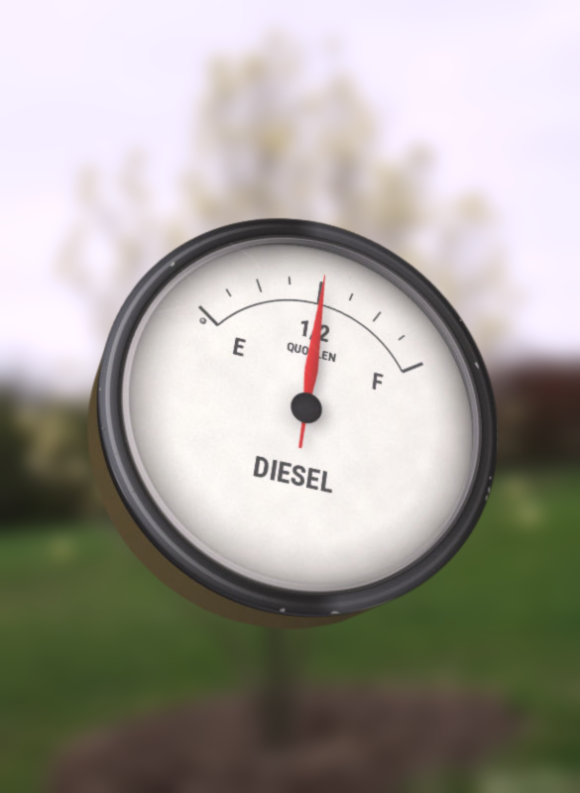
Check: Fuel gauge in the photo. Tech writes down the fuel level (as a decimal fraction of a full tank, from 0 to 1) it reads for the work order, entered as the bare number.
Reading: 0.5
